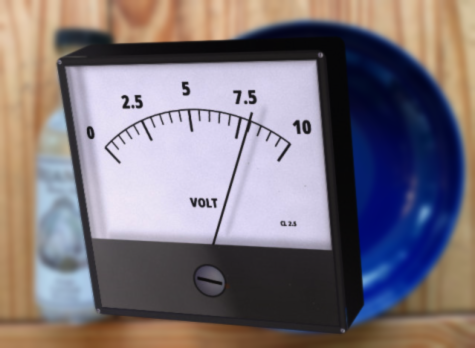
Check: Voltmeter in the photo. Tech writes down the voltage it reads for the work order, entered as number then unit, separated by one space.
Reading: 8 V
